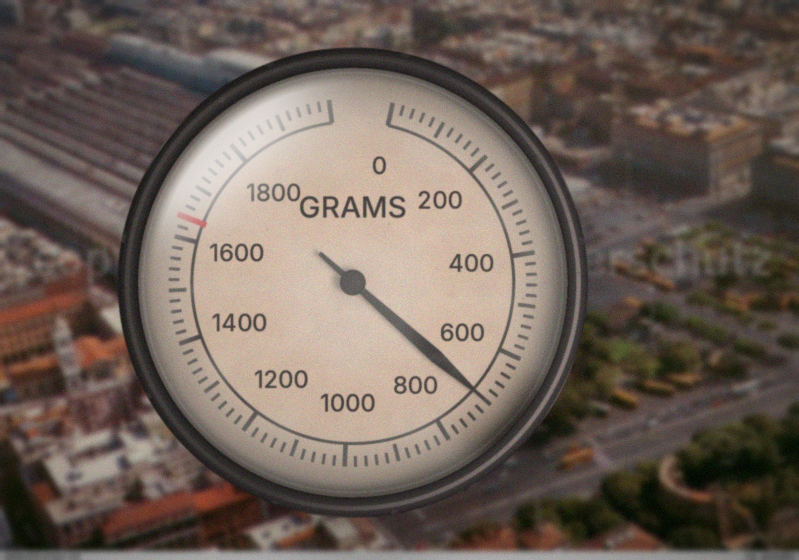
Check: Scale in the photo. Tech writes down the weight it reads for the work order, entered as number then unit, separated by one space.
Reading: 700 g
